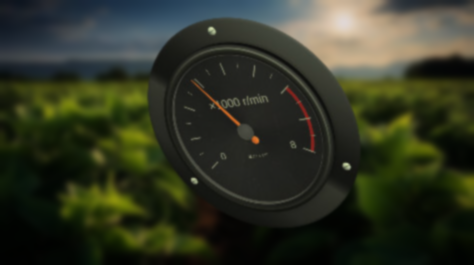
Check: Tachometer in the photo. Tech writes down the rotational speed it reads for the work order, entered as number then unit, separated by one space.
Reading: 3000 rpm
